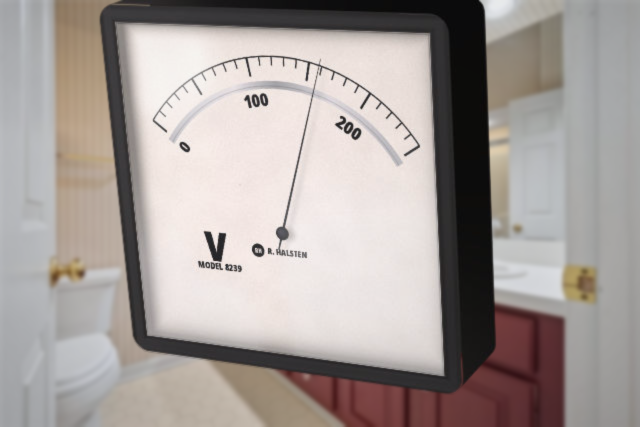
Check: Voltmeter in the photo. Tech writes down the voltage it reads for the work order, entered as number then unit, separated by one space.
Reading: 160 V
